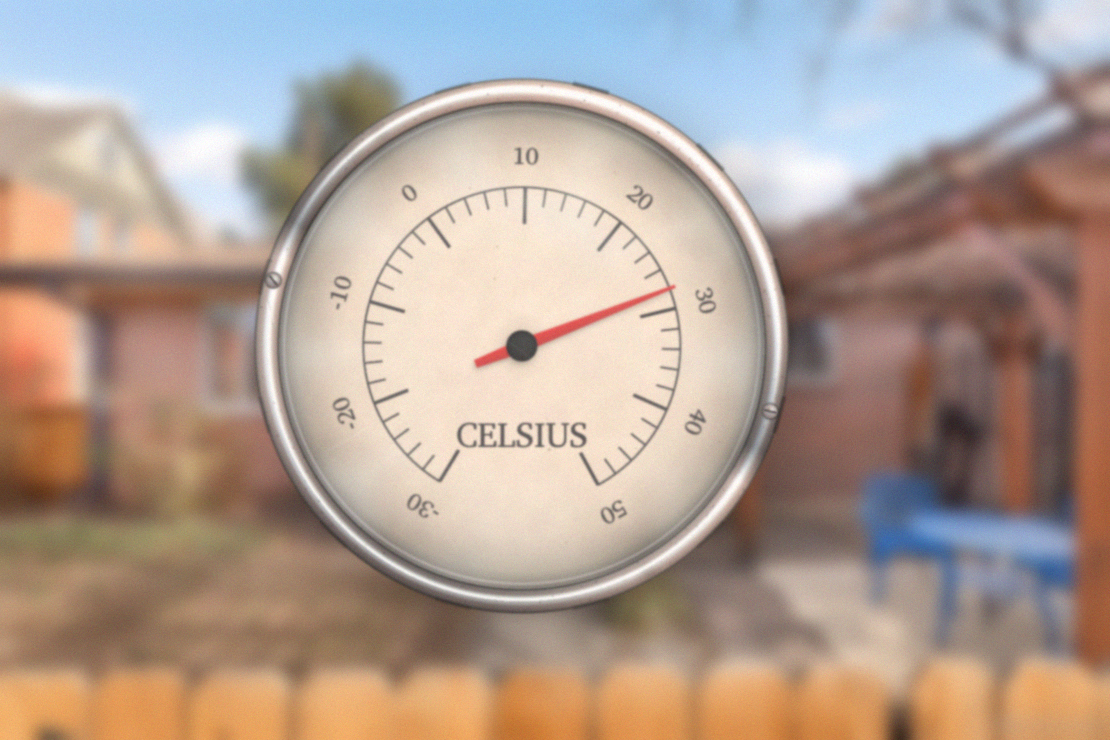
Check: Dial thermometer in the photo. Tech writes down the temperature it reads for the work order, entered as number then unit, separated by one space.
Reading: 28 °C
